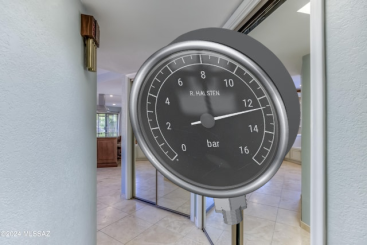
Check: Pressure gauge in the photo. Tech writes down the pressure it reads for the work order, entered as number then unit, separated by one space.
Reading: 12.5 bar
